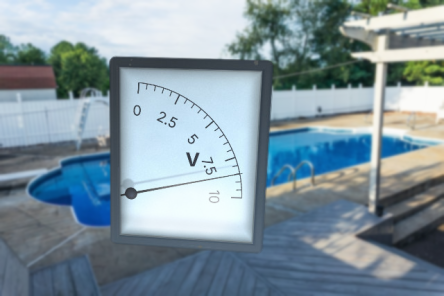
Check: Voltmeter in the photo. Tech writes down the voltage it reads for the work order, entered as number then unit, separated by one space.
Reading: 8.5 V
